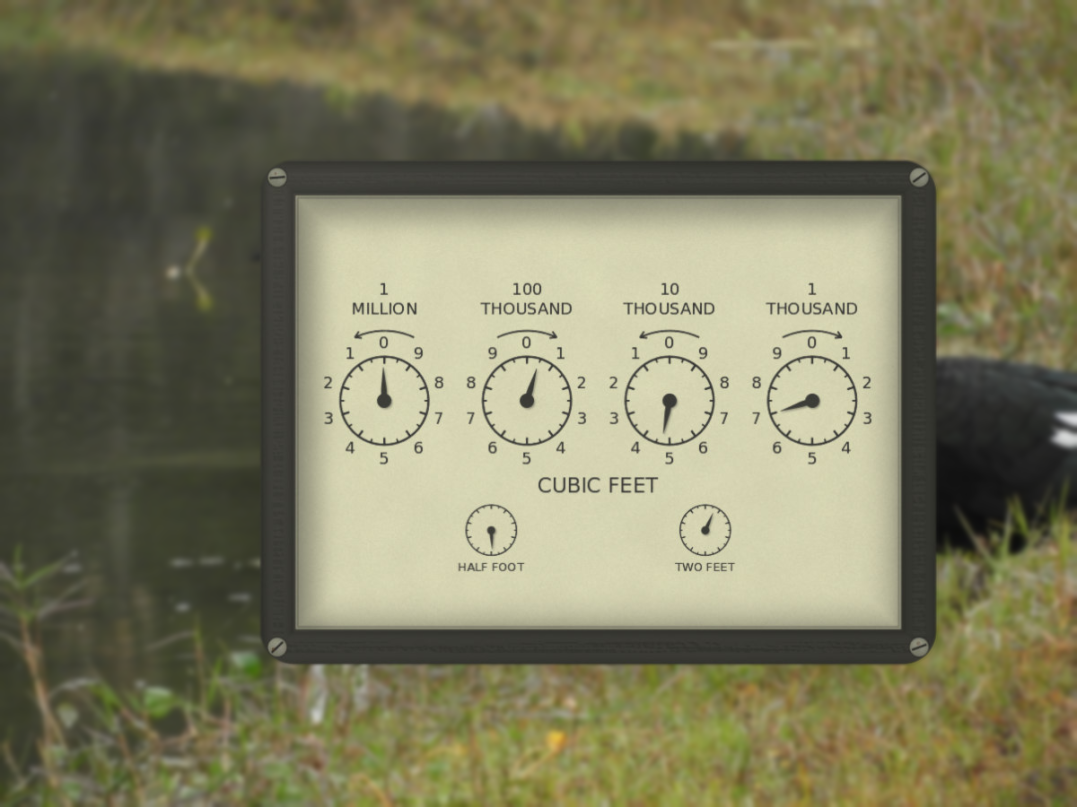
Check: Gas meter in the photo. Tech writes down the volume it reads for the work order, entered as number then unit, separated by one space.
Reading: 4700 ft³
